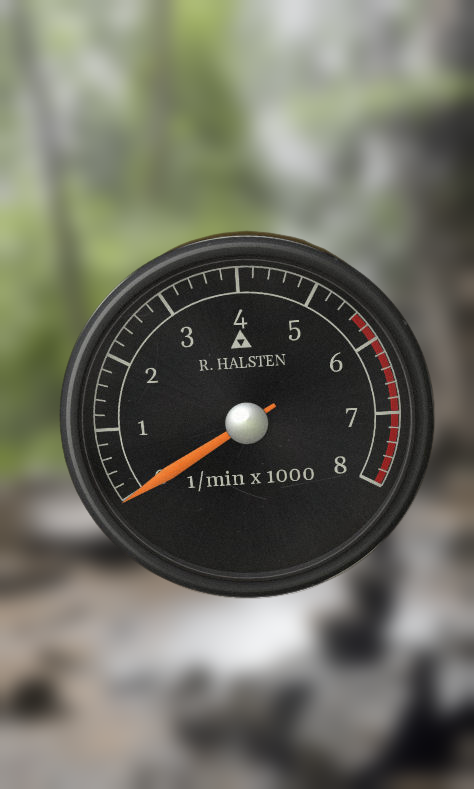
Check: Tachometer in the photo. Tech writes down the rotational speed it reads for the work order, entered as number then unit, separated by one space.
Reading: 0 rpm
